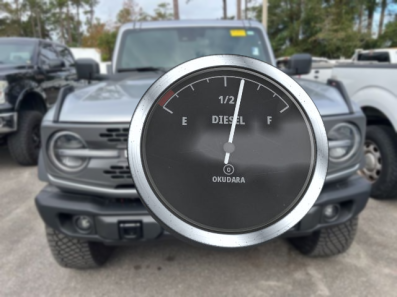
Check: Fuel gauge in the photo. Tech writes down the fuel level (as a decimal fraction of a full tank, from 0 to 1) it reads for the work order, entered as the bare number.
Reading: 0.625
